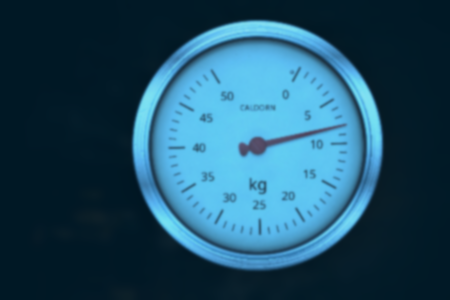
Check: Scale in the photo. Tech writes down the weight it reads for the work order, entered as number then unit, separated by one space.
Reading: 8 kg
